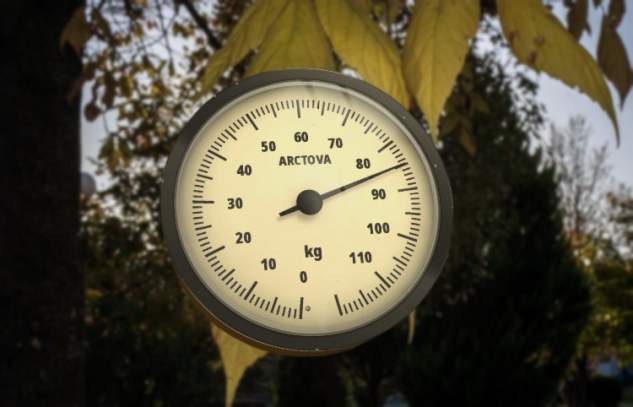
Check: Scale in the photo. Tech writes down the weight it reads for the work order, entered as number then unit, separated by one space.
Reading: 85 kg
